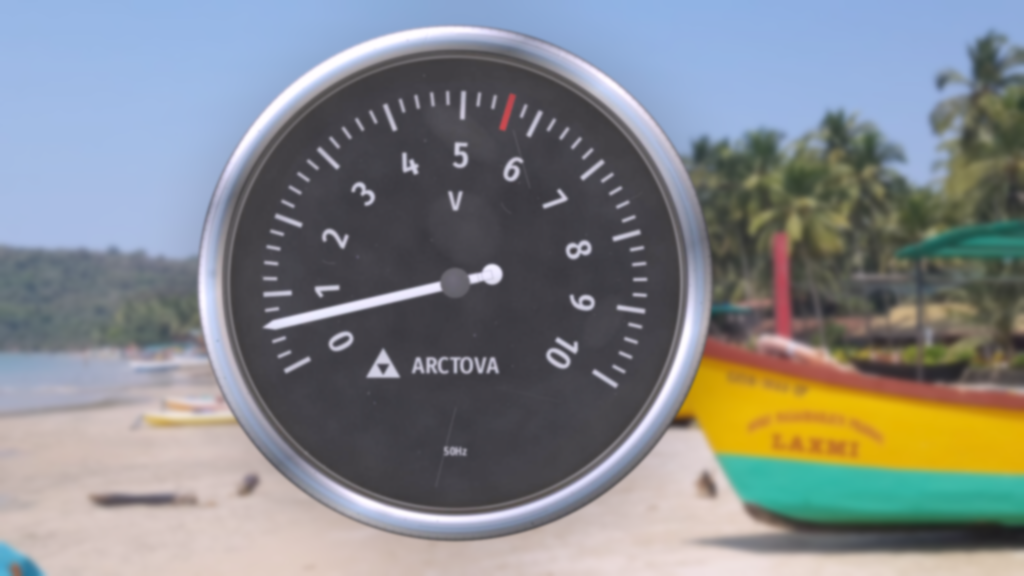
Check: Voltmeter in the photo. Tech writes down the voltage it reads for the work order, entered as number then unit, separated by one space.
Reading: 0.6 V
